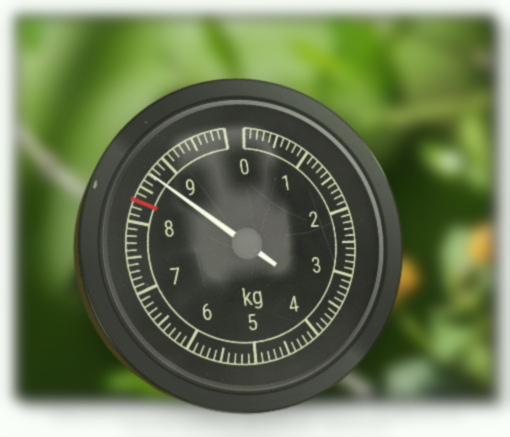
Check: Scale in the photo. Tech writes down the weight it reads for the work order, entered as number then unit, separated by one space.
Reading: 8.7 kg
